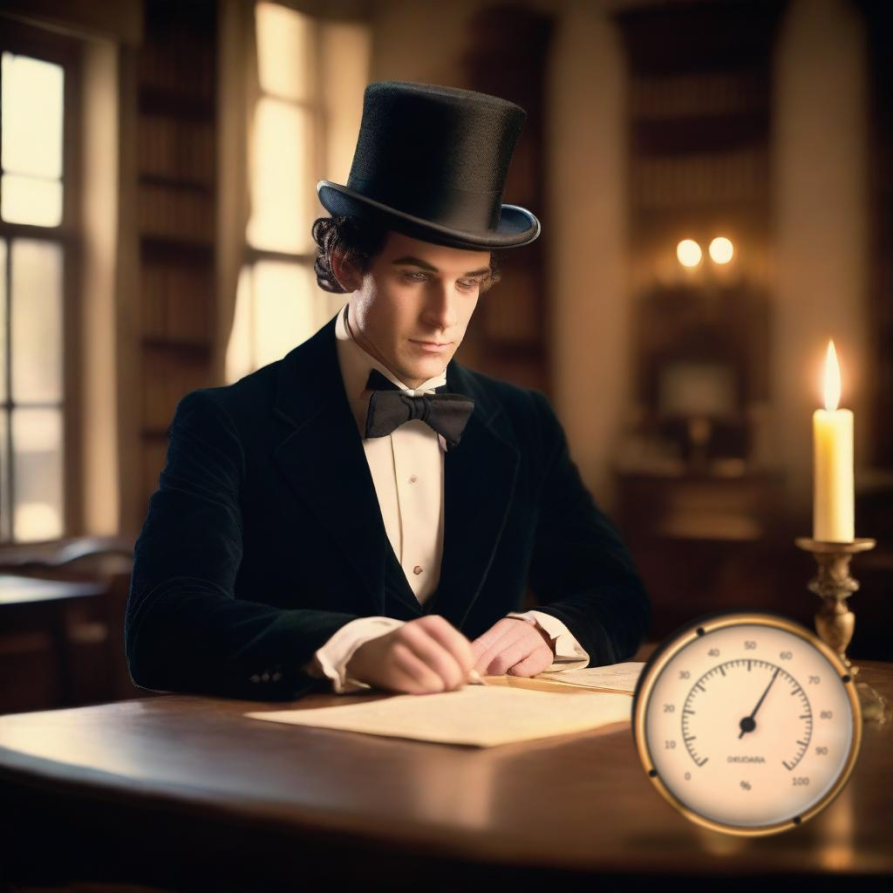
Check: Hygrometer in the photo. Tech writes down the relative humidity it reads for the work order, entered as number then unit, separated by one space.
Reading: 60 %
